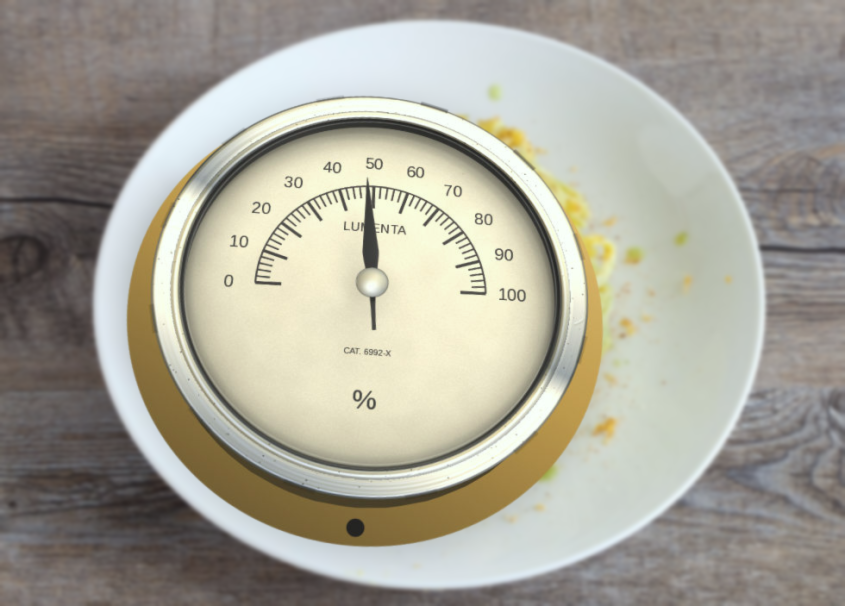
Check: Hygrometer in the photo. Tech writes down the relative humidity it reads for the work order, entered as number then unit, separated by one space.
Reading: 48 %
